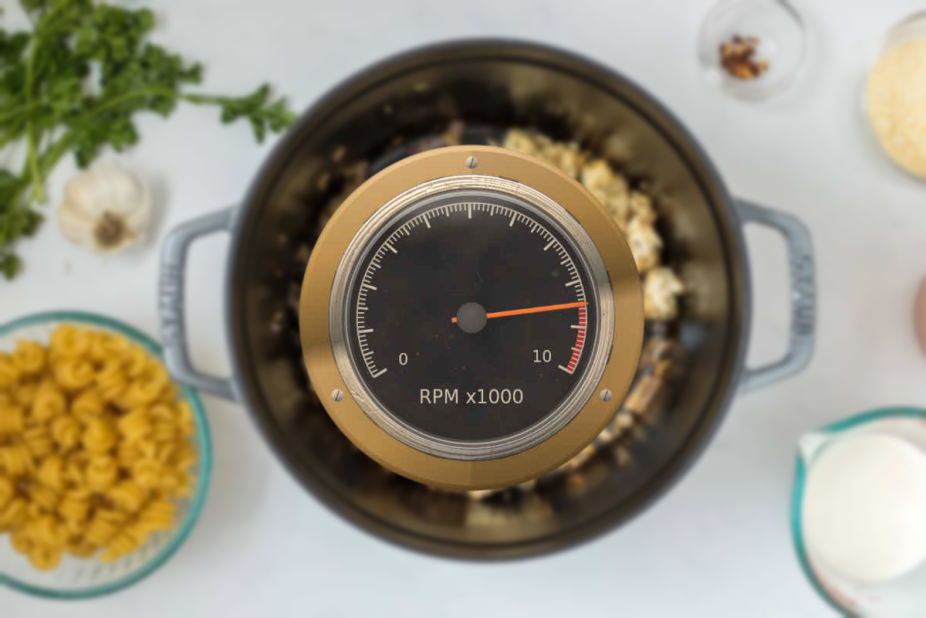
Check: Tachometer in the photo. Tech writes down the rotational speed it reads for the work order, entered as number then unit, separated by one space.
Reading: 8500 rpm
